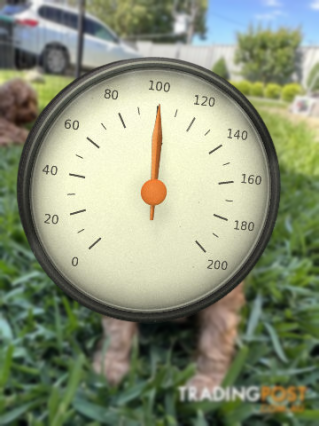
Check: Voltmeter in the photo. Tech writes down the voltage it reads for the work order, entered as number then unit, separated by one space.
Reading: 100 V
